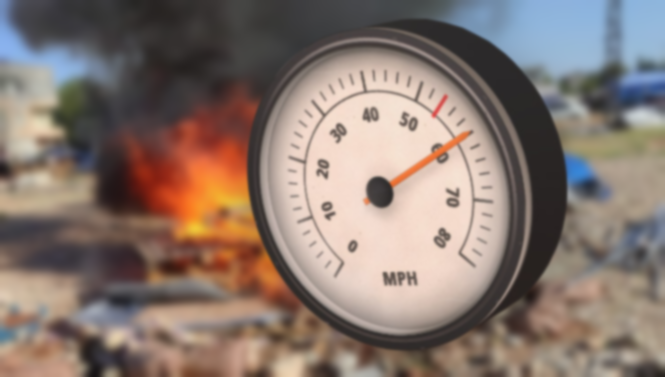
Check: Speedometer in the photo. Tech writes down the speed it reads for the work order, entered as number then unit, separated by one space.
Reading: 60 mph
